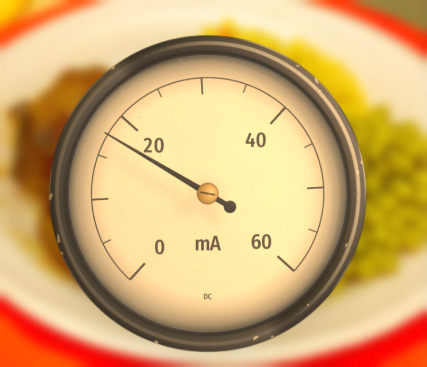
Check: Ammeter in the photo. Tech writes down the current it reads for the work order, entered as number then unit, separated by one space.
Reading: 17.5 mA
